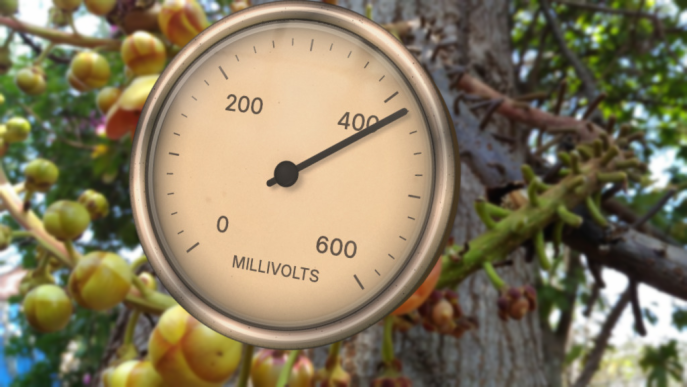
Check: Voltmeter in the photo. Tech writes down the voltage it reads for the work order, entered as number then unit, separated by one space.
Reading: 420 mV
